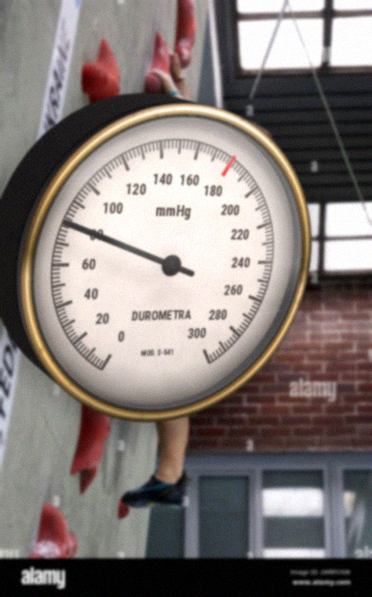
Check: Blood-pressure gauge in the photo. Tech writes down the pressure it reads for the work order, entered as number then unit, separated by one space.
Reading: 80 mmHg
